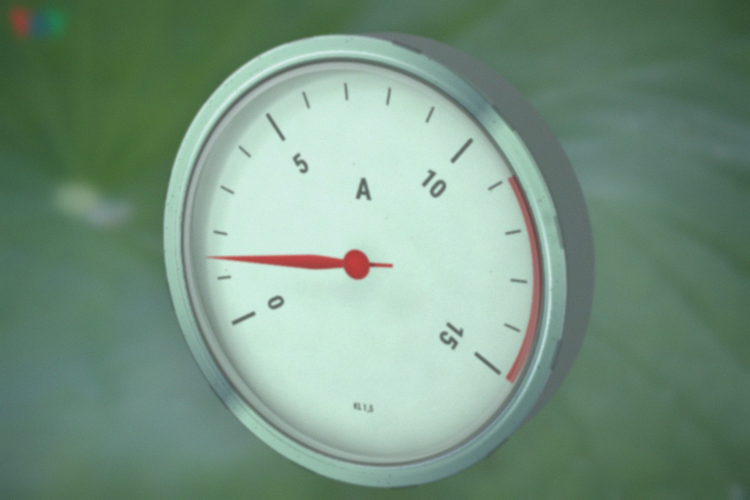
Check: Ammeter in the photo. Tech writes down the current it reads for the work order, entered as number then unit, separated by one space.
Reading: 1.5 A
